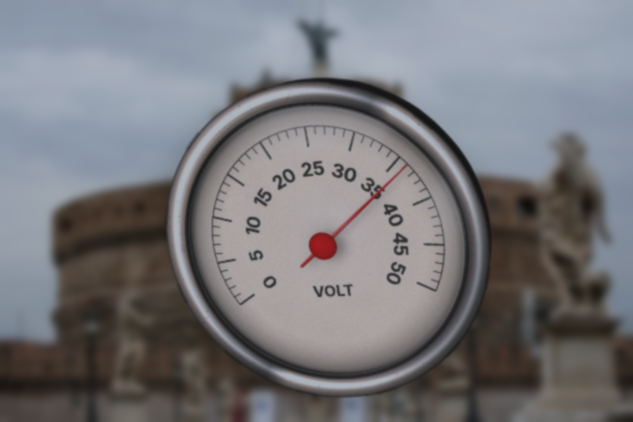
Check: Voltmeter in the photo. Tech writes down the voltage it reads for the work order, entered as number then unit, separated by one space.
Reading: 36 V
